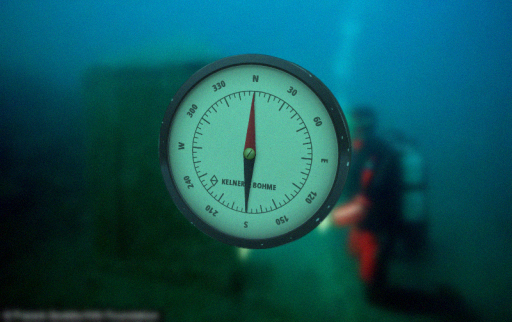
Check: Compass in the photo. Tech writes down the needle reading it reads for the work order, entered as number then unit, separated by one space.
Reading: 0 °
